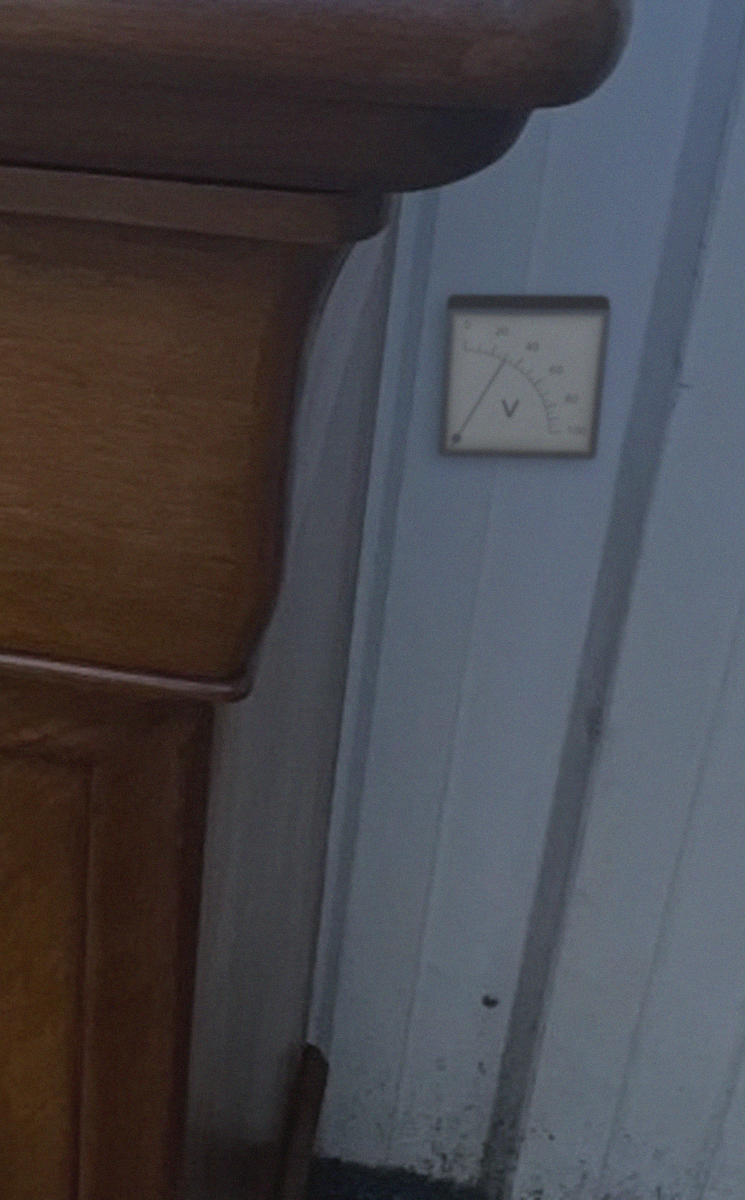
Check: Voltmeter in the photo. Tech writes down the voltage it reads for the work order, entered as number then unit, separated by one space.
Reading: 30 V
